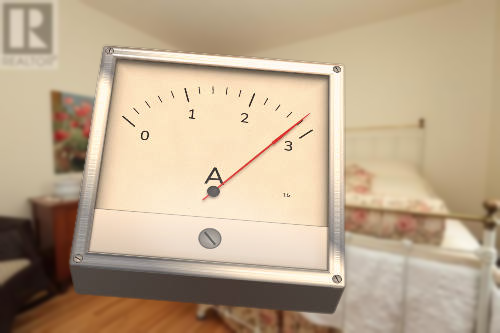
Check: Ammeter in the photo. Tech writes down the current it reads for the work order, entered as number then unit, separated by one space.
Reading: 2.8 A
